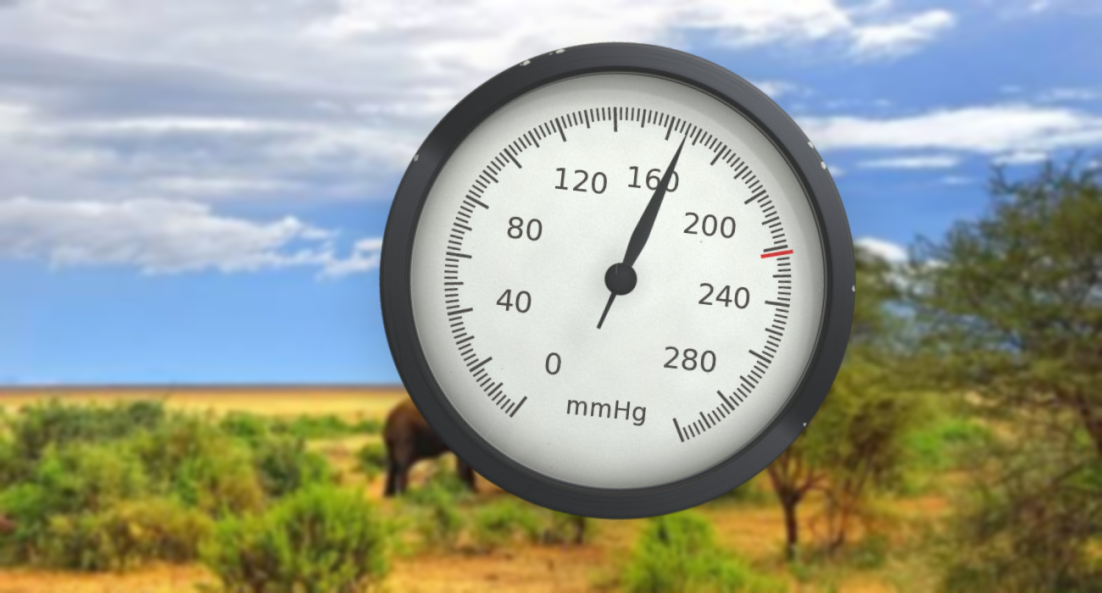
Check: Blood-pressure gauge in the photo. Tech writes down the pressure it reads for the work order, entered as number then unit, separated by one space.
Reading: 166 mmHg
